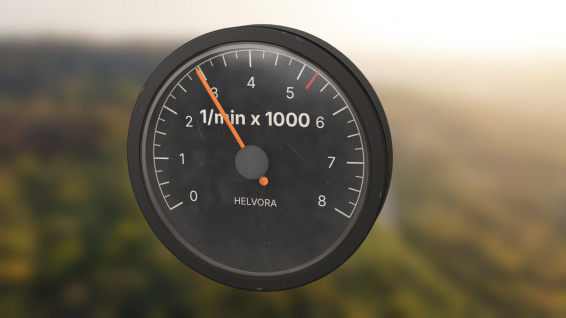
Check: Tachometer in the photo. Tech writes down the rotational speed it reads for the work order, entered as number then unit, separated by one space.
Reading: 3000 rpm
